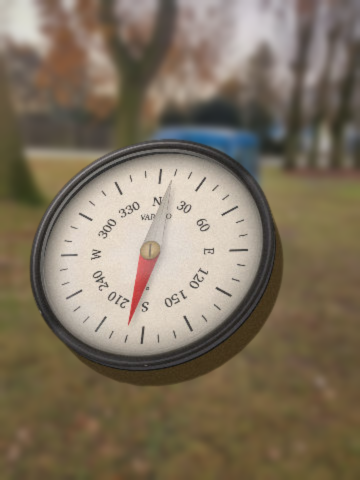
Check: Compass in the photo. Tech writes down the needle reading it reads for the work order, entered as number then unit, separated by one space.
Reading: 190 °
